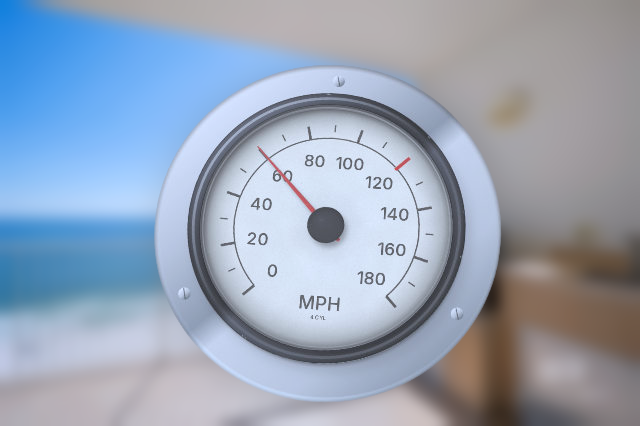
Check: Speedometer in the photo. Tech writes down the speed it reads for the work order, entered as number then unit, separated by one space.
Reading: 60 mph
